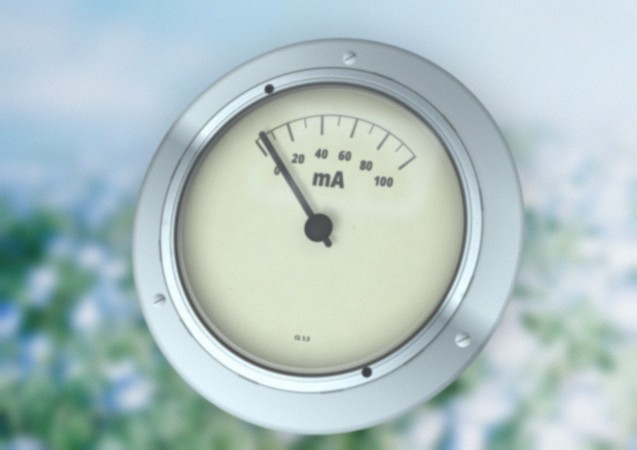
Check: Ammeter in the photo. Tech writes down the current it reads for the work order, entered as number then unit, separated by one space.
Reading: 5 mA
